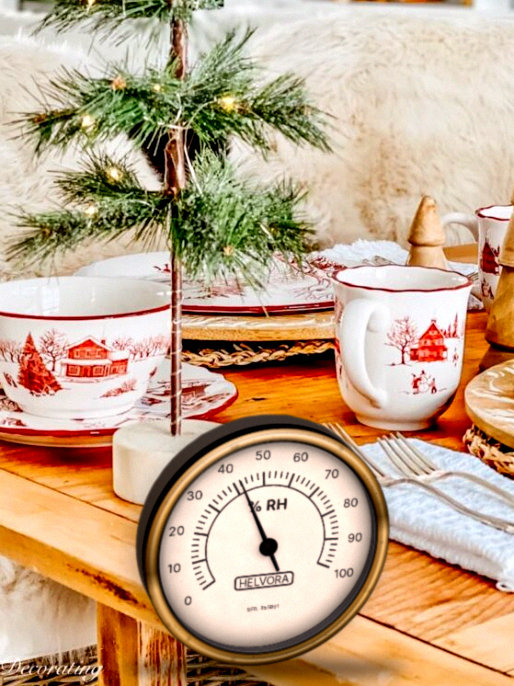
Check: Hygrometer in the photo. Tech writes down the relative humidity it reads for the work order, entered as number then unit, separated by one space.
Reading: 42 %
